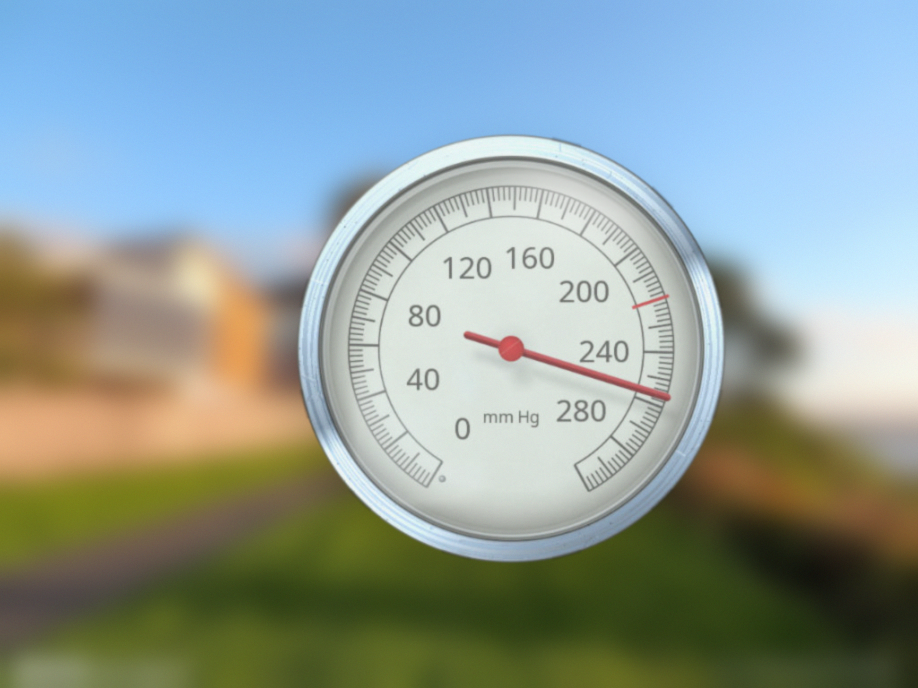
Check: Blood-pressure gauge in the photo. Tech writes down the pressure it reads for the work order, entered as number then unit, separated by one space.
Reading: 256 mmHg
